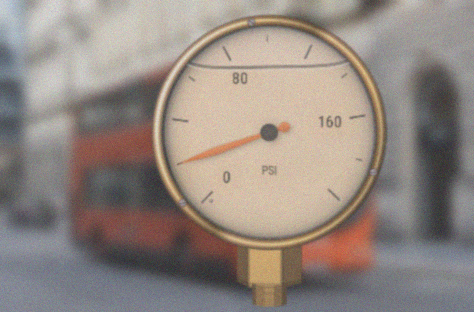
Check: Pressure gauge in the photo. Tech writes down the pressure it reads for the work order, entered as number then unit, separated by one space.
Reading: 20 psi
